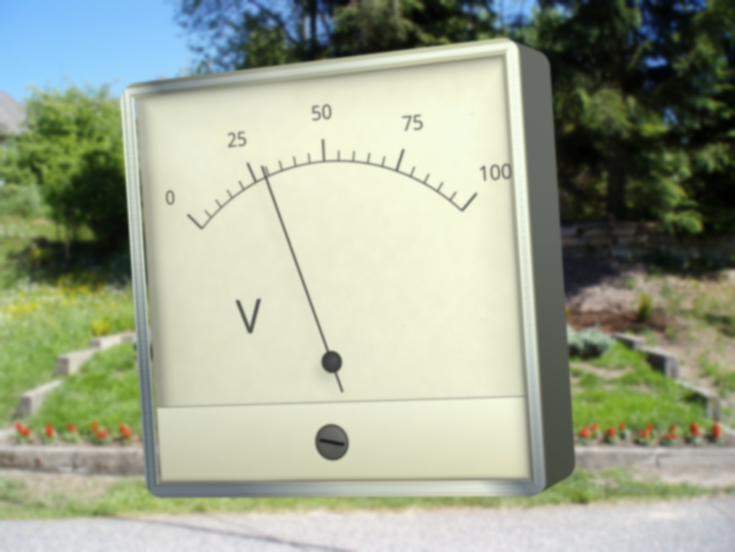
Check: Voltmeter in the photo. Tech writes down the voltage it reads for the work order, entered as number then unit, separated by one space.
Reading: 30 V
